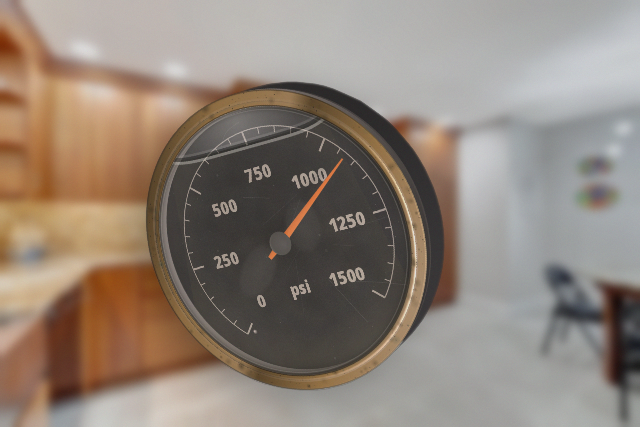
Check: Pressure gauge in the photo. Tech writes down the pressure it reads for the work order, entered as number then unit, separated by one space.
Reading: 1075 psi
